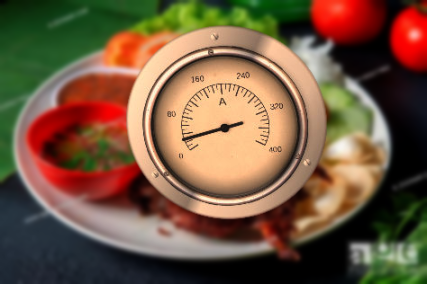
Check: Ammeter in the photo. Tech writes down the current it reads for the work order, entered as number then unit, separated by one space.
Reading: 30 A
